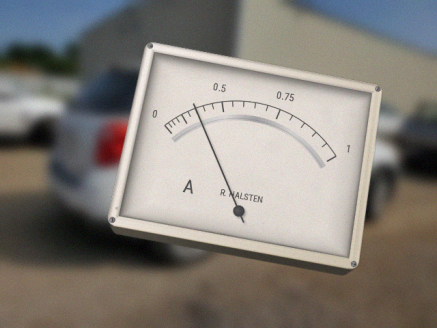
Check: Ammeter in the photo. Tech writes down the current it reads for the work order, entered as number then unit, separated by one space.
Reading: 0.35 A
